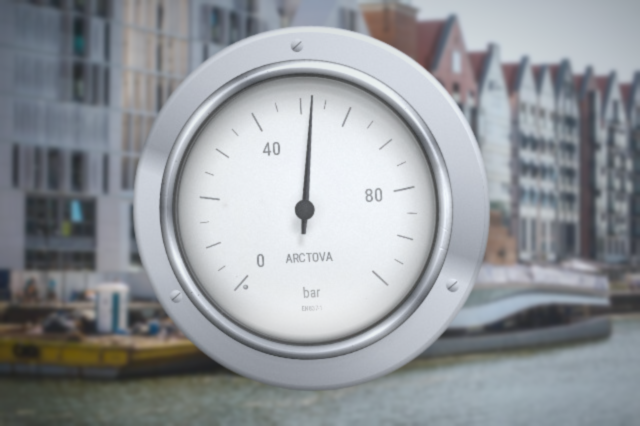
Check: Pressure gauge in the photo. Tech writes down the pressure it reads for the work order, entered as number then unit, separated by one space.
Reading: 52.5 bar
